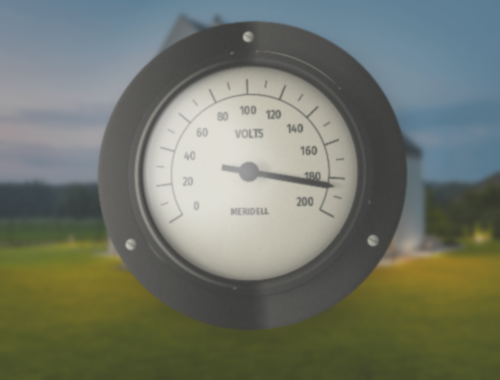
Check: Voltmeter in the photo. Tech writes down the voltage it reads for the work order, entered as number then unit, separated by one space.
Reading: 185 V
